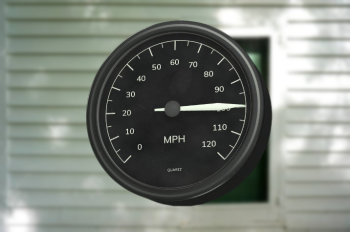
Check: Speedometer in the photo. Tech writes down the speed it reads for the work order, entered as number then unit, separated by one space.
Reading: 100 mph
